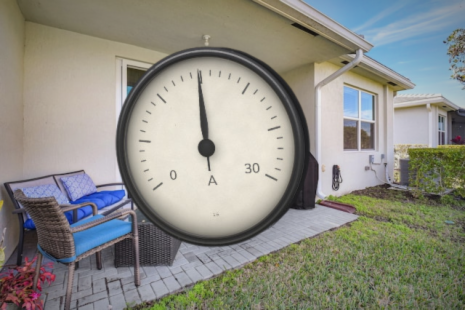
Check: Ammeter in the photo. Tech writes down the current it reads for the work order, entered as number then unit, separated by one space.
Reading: 15 A
